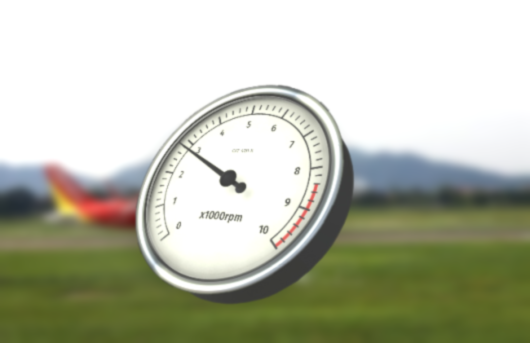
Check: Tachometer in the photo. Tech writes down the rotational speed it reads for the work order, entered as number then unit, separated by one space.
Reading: 2800 rpm
